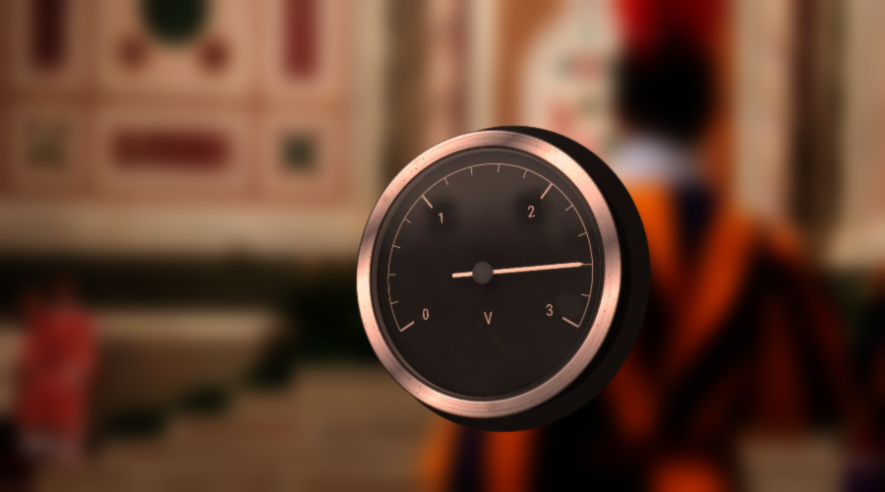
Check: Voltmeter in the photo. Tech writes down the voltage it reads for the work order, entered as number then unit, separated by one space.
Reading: 2.6 V
